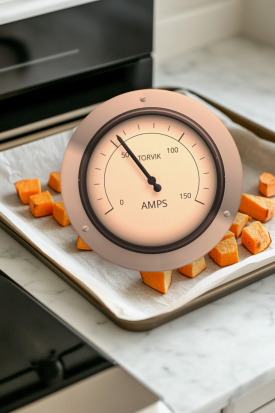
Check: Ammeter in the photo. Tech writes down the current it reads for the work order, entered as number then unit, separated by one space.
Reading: 55 A
